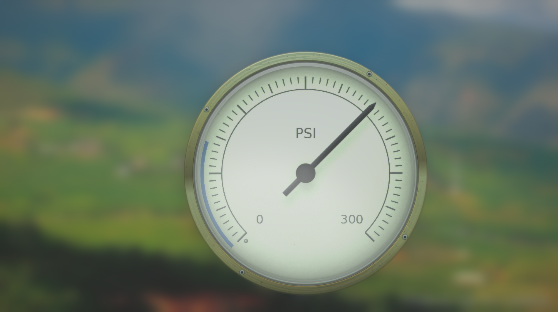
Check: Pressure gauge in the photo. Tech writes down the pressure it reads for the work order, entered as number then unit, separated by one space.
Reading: 200 psi
